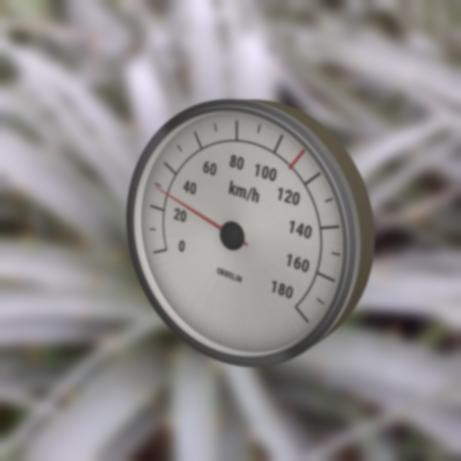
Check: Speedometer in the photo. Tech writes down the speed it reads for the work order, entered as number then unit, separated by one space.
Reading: 30 km/h
